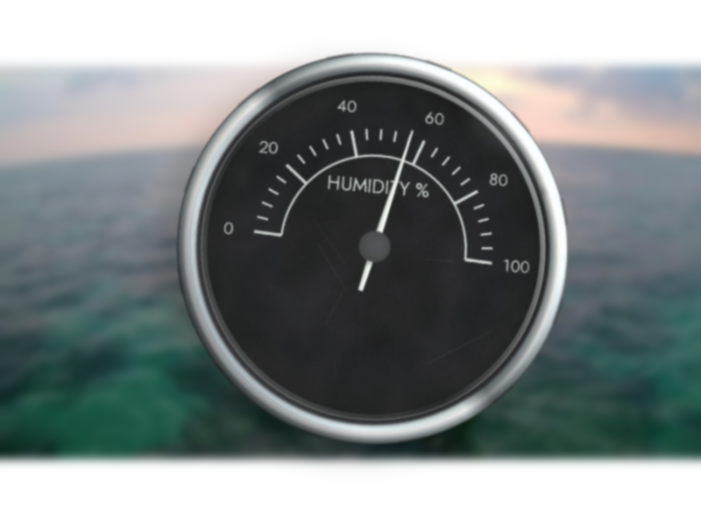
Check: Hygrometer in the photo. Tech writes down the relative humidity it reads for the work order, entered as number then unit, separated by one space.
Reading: 56 %
